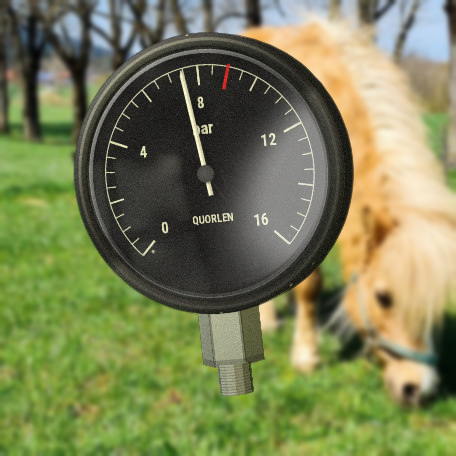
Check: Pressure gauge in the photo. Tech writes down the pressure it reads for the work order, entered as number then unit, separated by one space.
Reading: 7.5 bar
